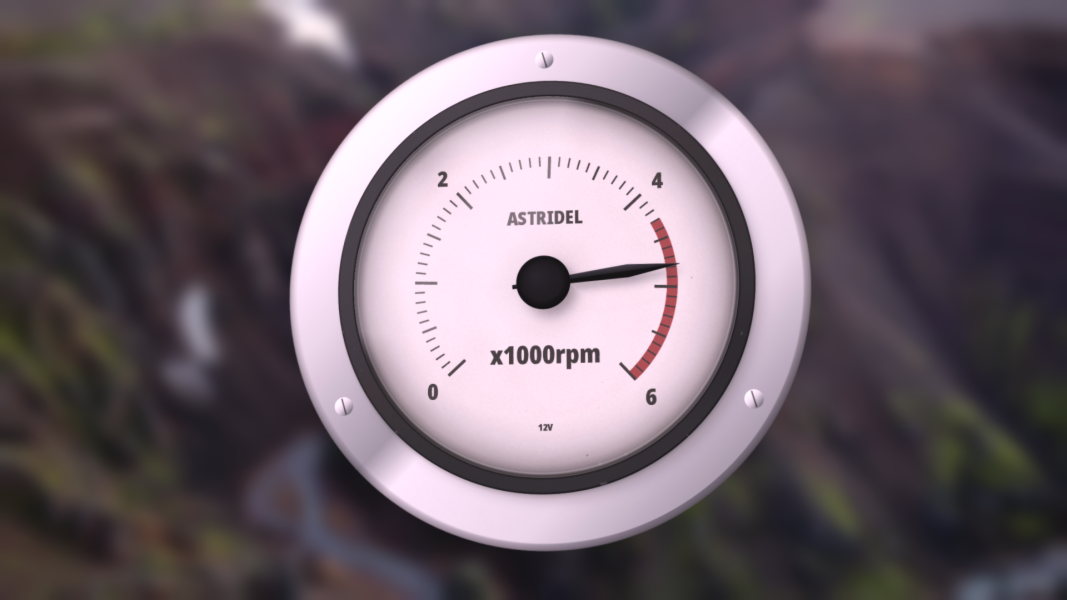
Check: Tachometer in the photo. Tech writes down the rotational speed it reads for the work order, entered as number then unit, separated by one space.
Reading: 4800 rpm
